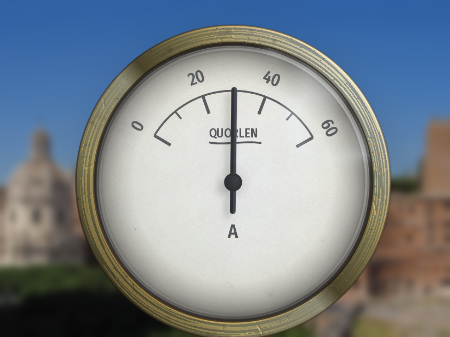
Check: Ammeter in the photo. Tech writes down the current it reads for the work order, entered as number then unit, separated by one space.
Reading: 30 A
